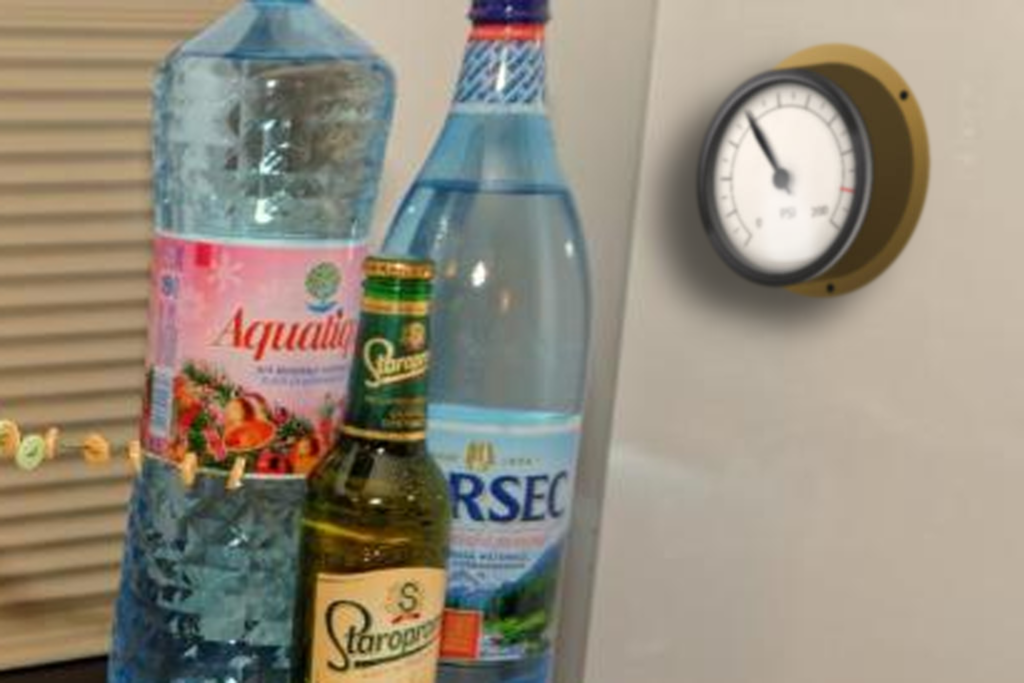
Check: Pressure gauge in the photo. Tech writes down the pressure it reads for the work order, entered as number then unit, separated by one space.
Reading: 80 psi
